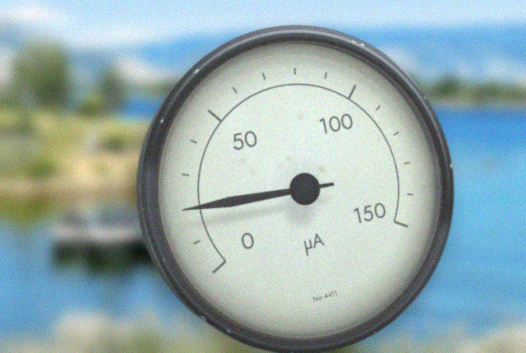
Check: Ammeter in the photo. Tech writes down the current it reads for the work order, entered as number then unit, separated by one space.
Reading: 20 µA
